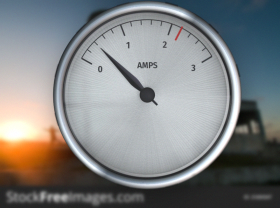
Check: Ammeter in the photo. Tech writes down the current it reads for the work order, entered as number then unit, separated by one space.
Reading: 0.4 A
